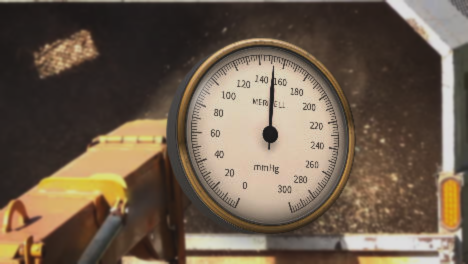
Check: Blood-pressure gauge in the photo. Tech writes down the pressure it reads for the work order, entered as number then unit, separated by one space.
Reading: 150 mmHg
